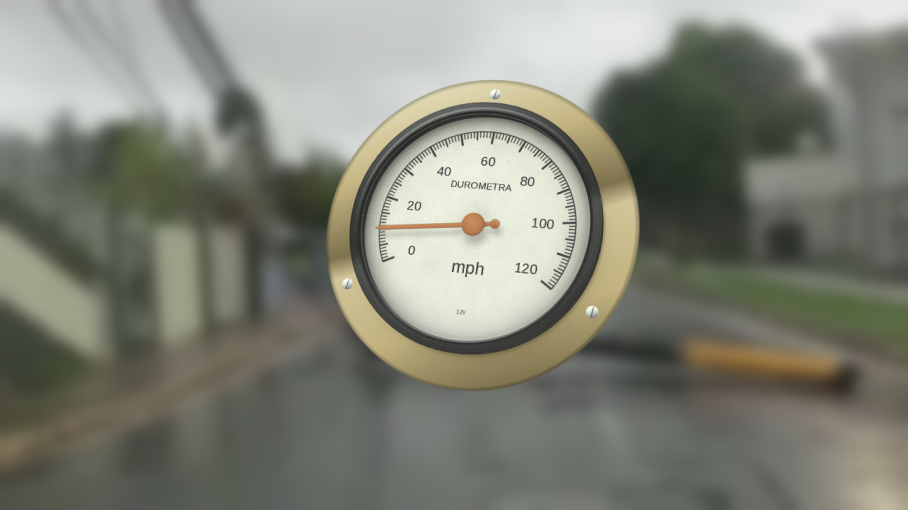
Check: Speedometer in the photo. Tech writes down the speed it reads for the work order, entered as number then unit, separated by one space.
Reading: 10 mph
